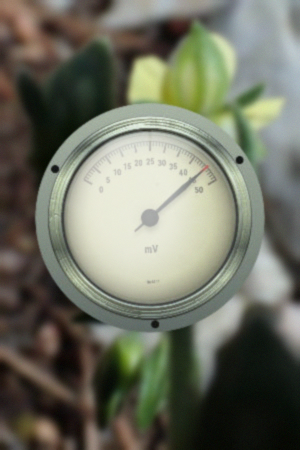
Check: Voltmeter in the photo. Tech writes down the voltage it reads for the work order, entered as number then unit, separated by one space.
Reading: 45 mV
